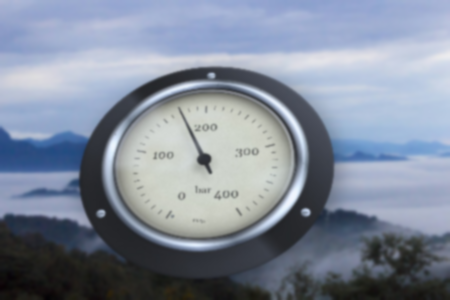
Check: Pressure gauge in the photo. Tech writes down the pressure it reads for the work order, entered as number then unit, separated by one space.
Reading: 170 bar
